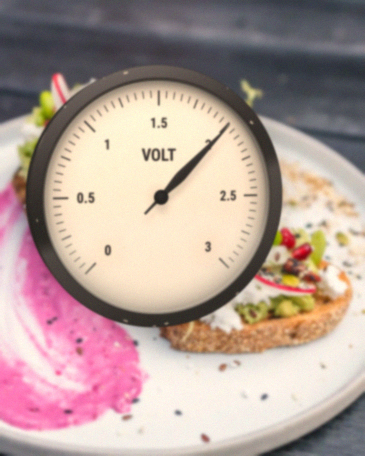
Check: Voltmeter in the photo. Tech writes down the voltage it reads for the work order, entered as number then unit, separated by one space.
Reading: 2 V
